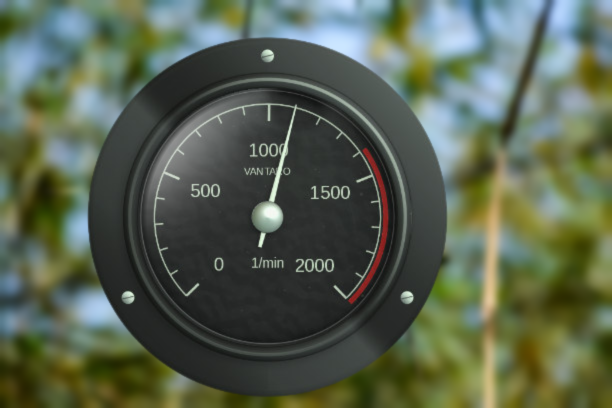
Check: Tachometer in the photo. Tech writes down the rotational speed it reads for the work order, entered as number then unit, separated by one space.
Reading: 1100 rpm
